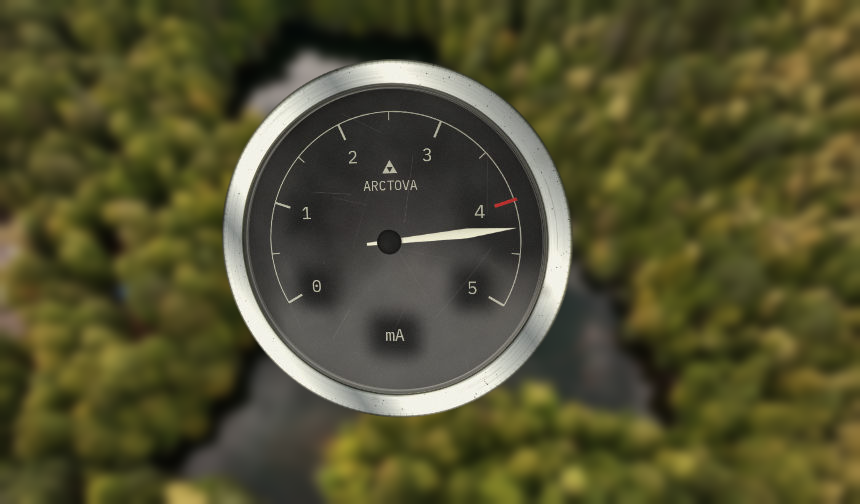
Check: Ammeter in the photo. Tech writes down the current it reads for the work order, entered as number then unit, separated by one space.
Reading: 4.25 mA
